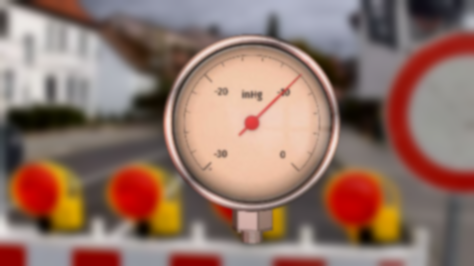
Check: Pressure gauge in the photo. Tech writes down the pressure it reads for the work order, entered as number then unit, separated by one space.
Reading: -10 inHg
